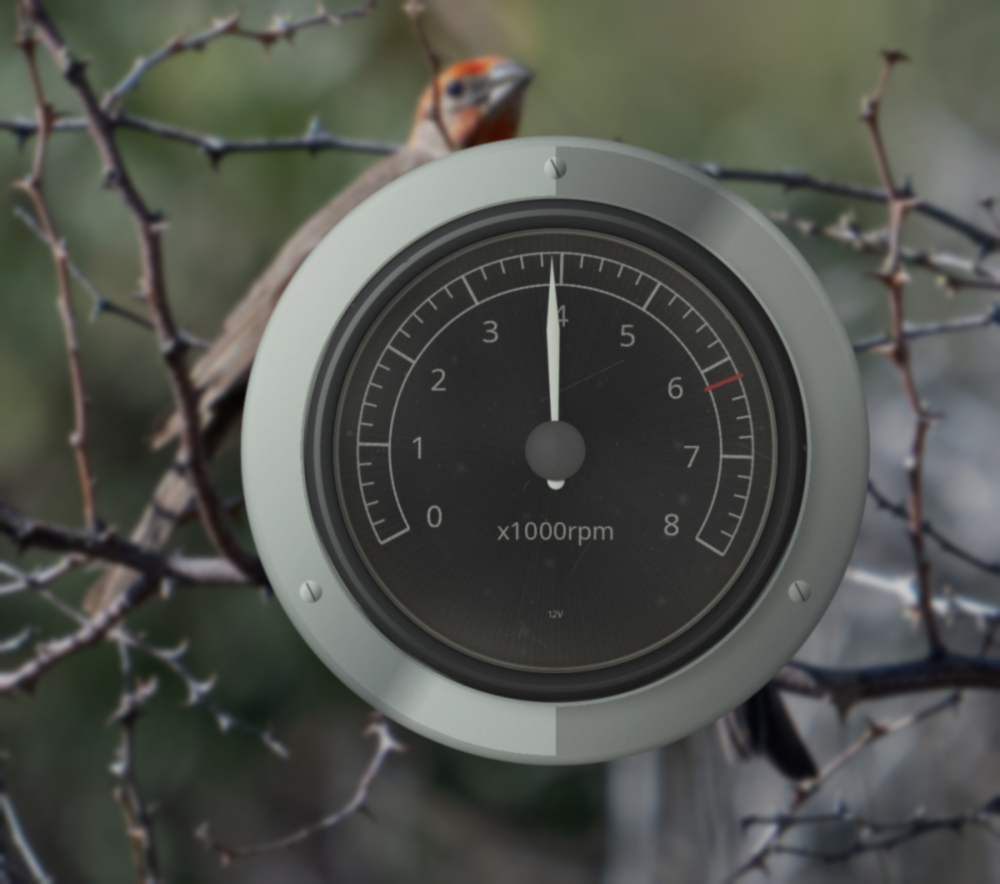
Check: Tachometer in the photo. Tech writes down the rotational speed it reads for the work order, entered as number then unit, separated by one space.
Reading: 3900 rpm
